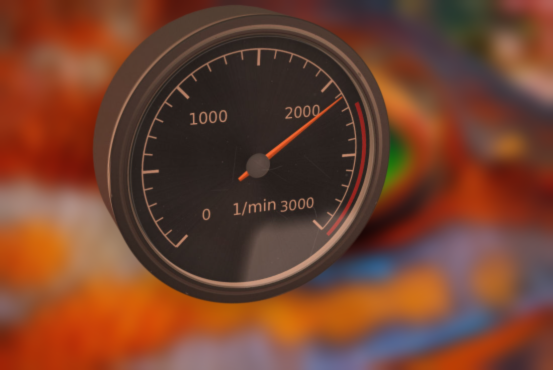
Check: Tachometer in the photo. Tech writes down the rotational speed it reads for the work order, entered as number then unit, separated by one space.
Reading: 2100 rpm
